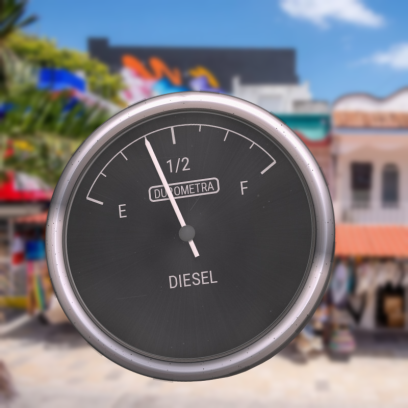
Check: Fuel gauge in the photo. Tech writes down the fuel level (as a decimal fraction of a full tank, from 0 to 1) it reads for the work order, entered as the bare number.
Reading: 0.375
